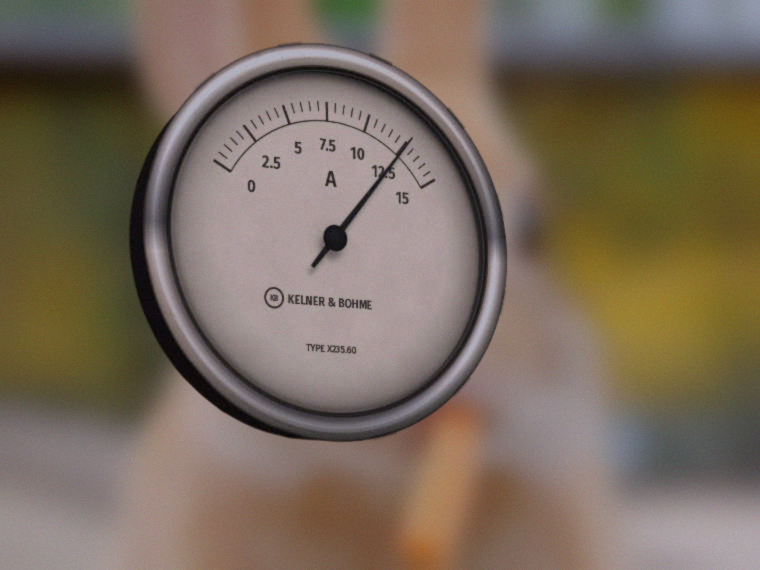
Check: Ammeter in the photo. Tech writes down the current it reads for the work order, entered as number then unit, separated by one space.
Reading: 12.5 A
